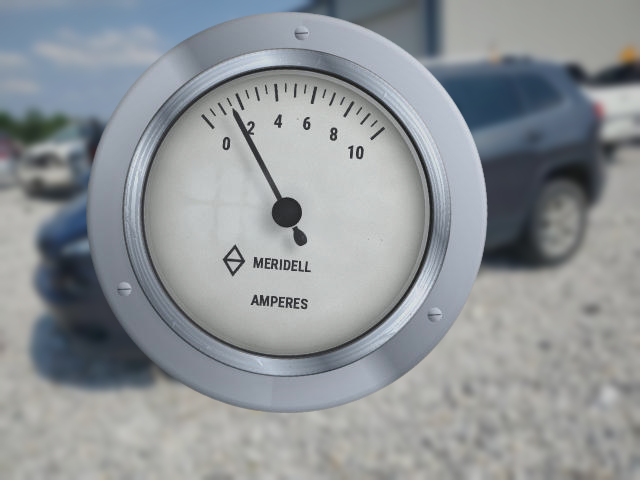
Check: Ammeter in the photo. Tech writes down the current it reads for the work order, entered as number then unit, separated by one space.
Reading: 1.5 A
